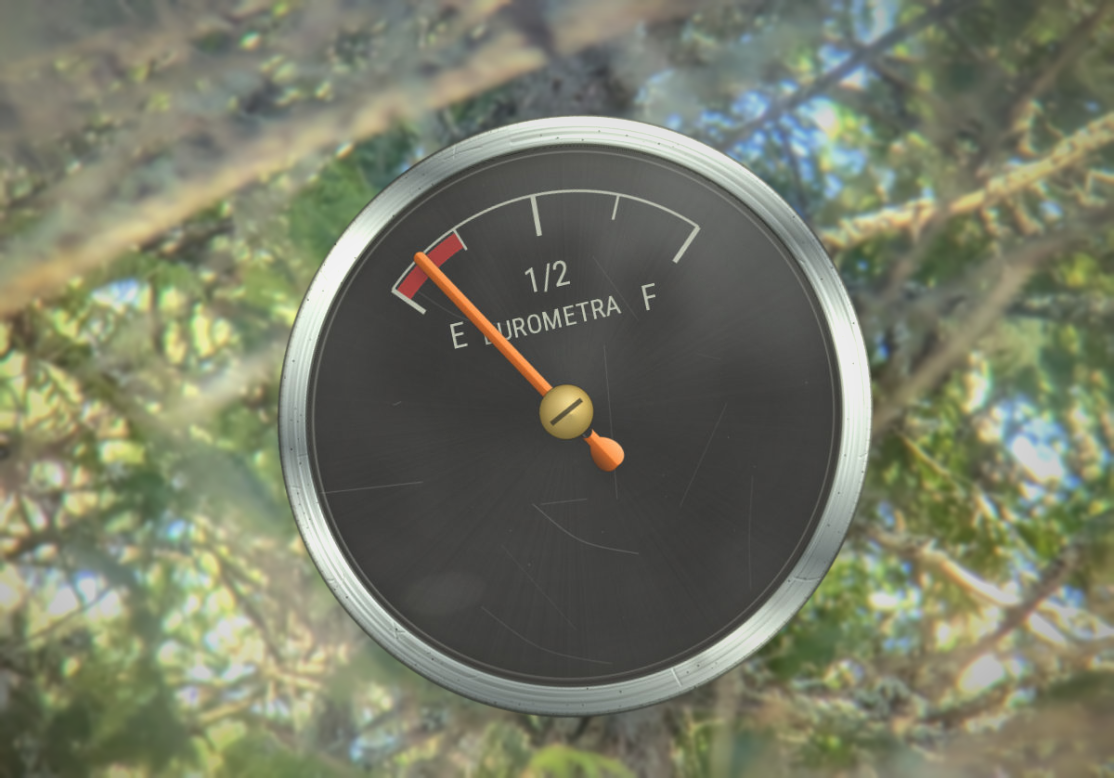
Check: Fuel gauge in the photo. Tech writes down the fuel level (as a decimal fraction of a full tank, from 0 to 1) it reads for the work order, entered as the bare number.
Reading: 0.125
